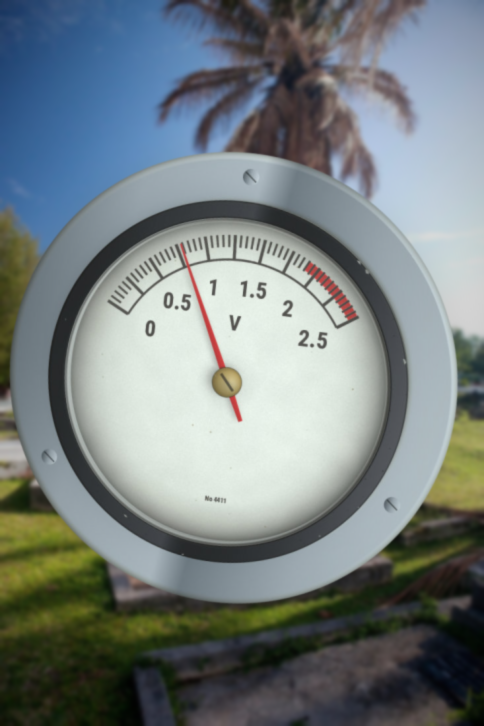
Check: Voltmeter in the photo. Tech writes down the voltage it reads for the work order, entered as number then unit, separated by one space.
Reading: 0.8 V
